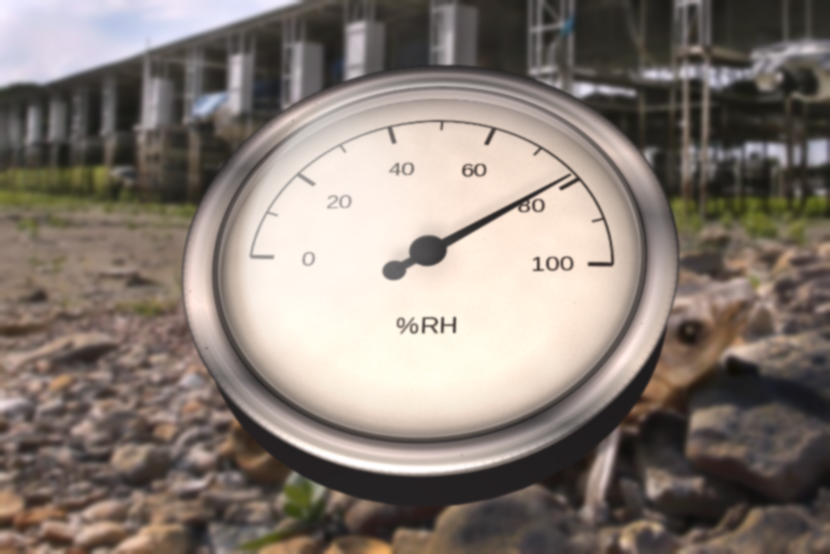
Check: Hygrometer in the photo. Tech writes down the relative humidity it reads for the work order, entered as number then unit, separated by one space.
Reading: 80 %
